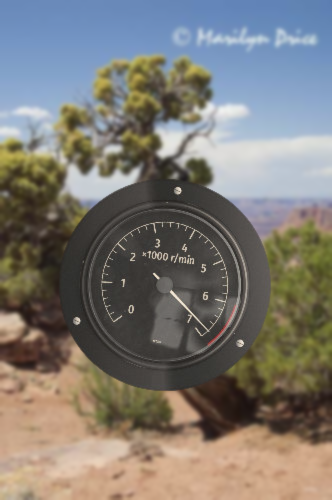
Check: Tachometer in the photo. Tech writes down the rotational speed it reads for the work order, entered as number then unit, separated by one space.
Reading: 6800 rpm
